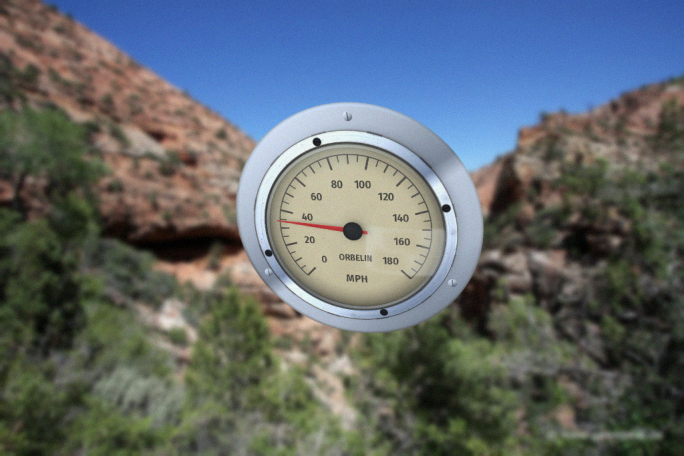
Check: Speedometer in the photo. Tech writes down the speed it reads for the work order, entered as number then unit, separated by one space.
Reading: 35 mph
